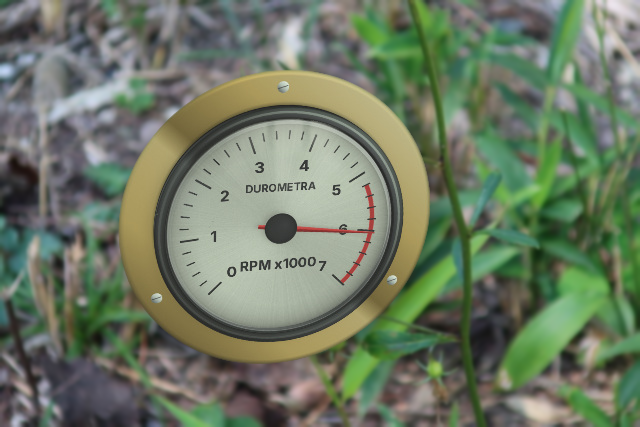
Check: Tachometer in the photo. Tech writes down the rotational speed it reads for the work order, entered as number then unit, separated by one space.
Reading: 6000 rpm
